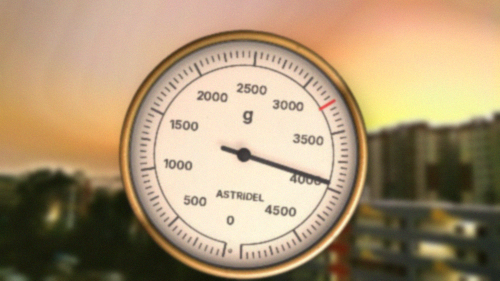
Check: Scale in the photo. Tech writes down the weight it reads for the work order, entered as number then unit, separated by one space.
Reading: 3950 g
